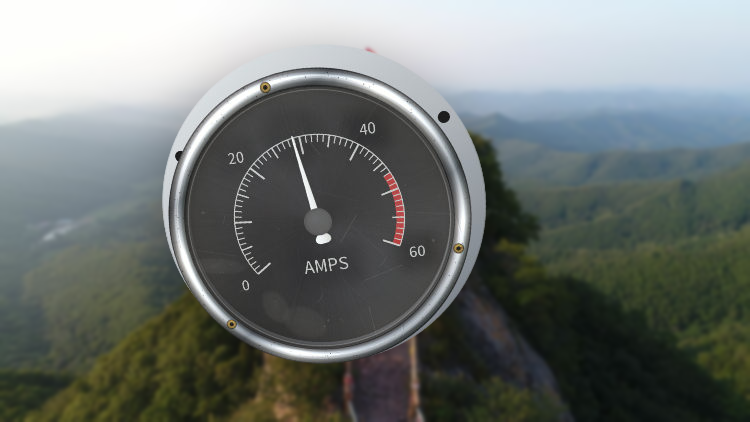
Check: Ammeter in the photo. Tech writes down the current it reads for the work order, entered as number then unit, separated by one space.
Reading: 29 A
